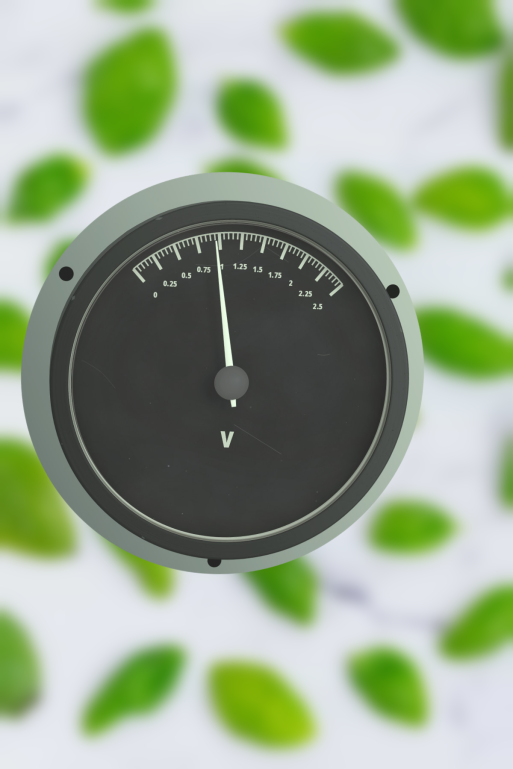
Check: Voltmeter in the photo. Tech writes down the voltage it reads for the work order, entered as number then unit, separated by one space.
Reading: 0.95 V
